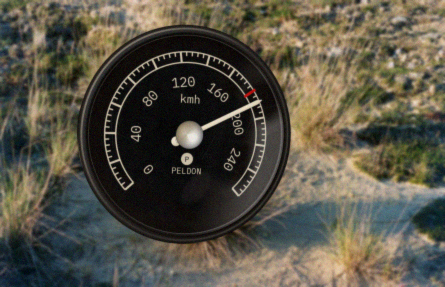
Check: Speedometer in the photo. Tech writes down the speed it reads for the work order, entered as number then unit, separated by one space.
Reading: 188 km/h
